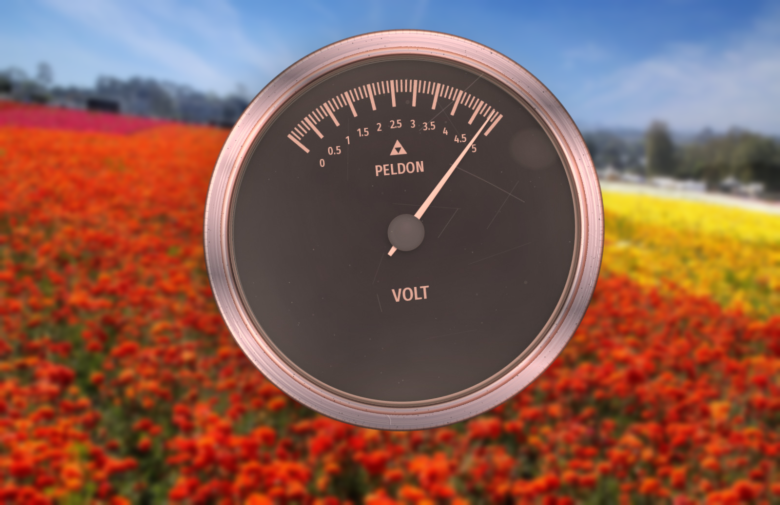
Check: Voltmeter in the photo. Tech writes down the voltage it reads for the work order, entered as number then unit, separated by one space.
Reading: 4.8 V
